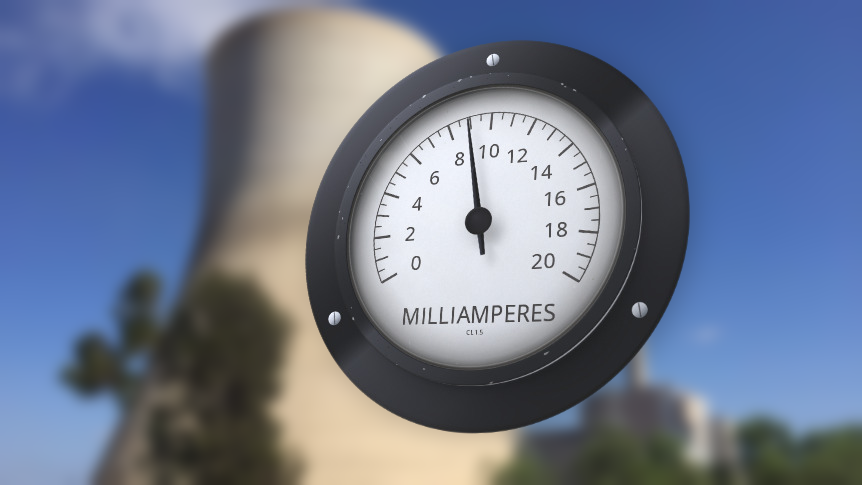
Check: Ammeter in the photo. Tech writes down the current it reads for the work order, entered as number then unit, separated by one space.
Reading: 9 mA
